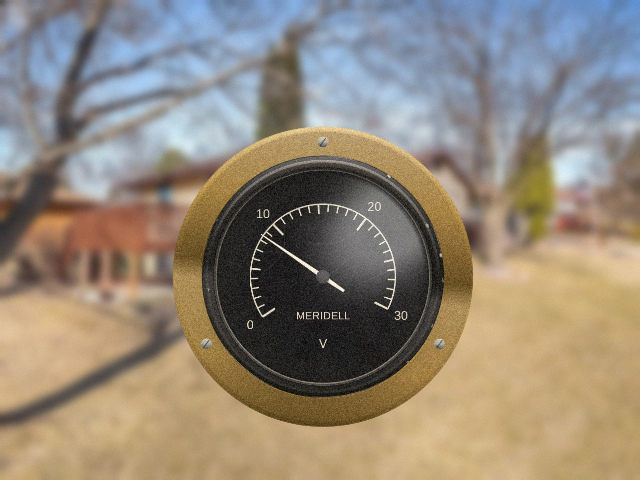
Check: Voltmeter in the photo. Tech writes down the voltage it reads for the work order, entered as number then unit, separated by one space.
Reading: 8.5 V
